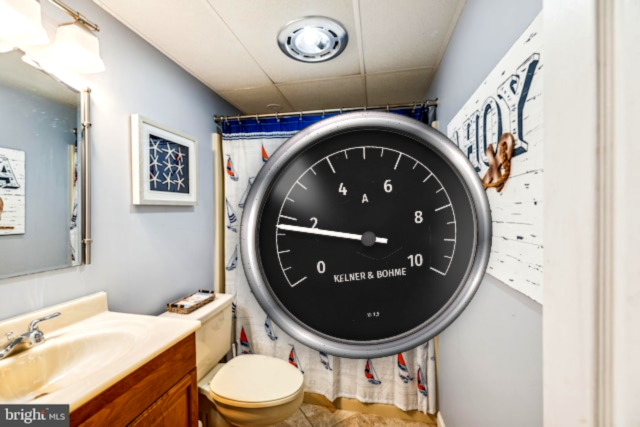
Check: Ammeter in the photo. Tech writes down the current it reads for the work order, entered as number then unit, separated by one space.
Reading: 1.75 A
